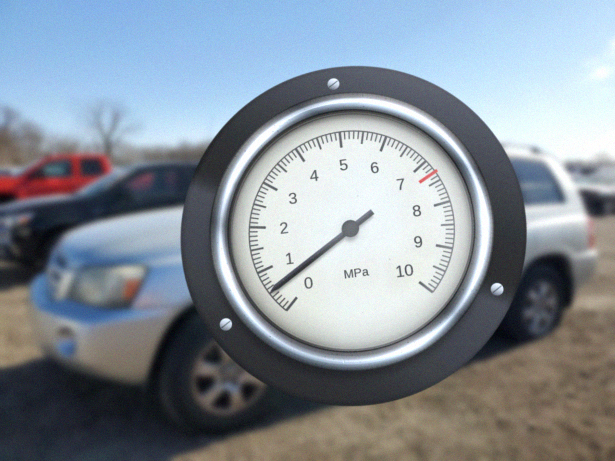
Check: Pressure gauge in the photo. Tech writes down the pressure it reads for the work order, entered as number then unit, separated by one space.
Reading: 0.5 MPa
